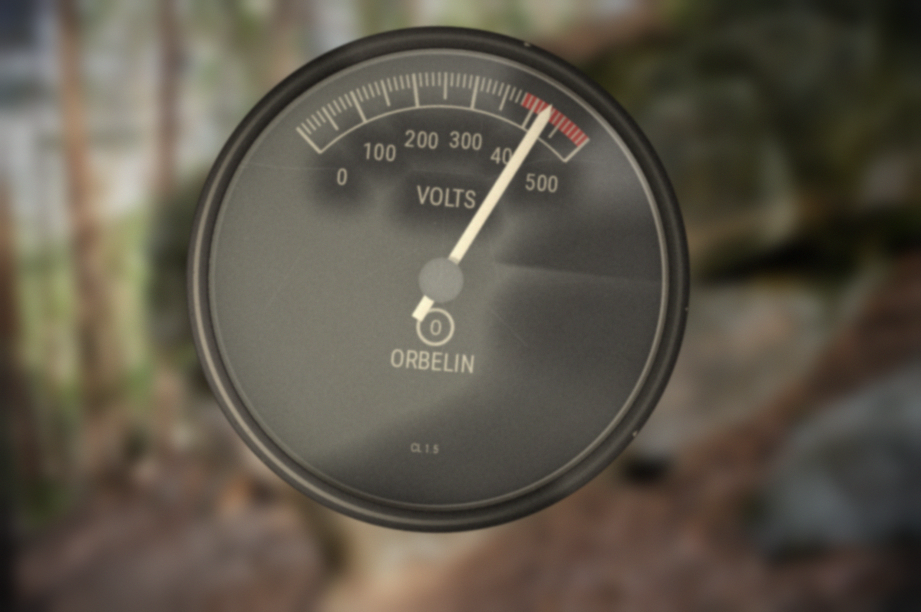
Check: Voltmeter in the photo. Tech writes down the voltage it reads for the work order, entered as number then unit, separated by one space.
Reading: 420 V
